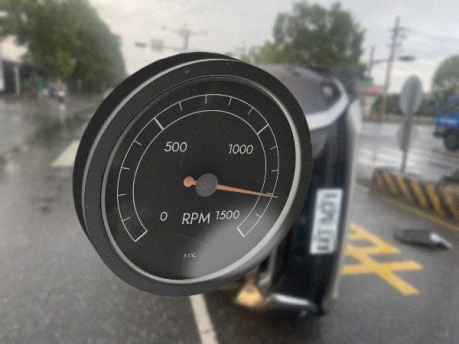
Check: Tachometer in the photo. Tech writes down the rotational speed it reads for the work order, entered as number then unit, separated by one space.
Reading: 1300 rpm
